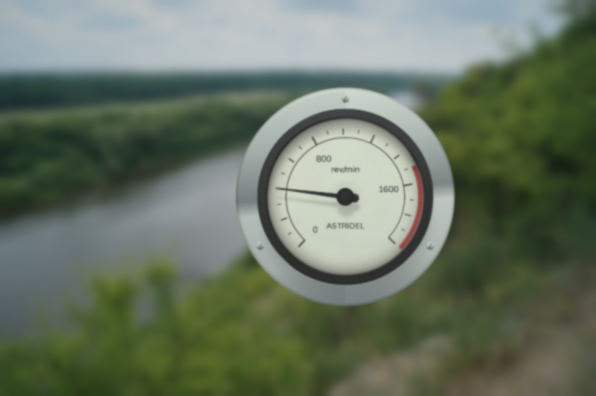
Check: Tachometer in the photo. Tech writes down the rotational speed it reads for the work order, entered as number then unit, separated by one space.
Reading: 400 rpm
